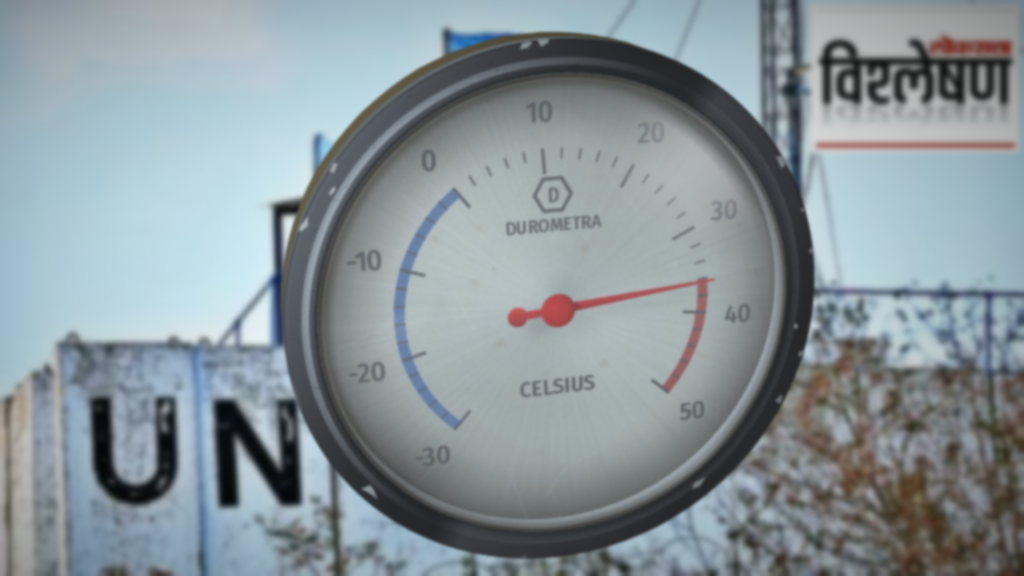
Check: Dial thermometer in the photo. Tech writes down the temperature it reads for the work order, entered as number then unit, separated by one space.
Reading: 36 °C
